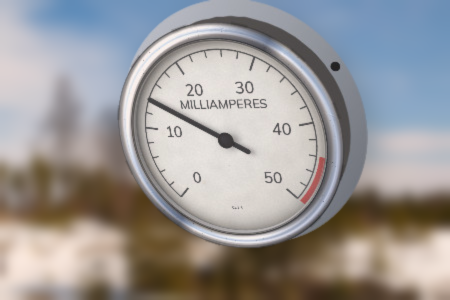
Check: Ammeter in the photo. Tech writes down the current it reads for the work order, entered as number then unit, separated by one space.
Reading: 14 mA
